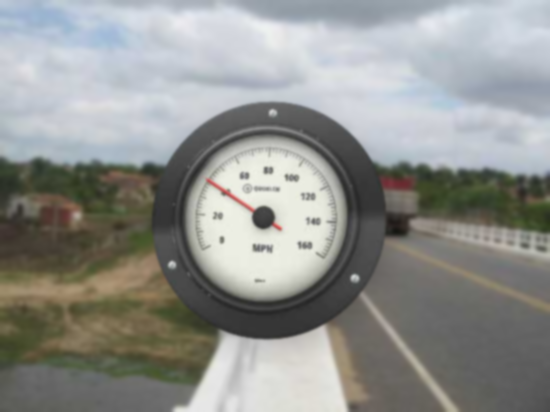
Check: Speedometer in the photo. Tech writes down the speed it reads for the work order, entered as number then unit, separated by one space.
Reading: 40 mph
